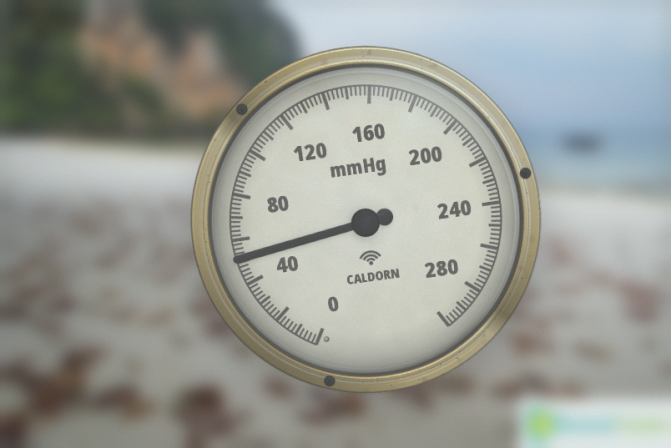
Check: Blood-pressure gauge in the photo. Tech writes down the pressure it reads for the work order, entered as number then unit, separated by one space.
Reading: 52 mmHg
